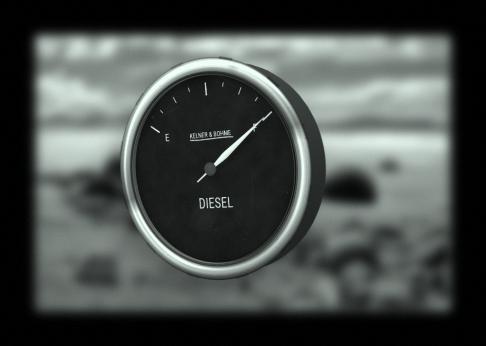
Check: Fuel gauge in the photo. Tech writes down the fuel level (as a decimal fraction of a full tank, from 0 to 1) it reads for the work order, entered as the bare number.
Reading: 1
